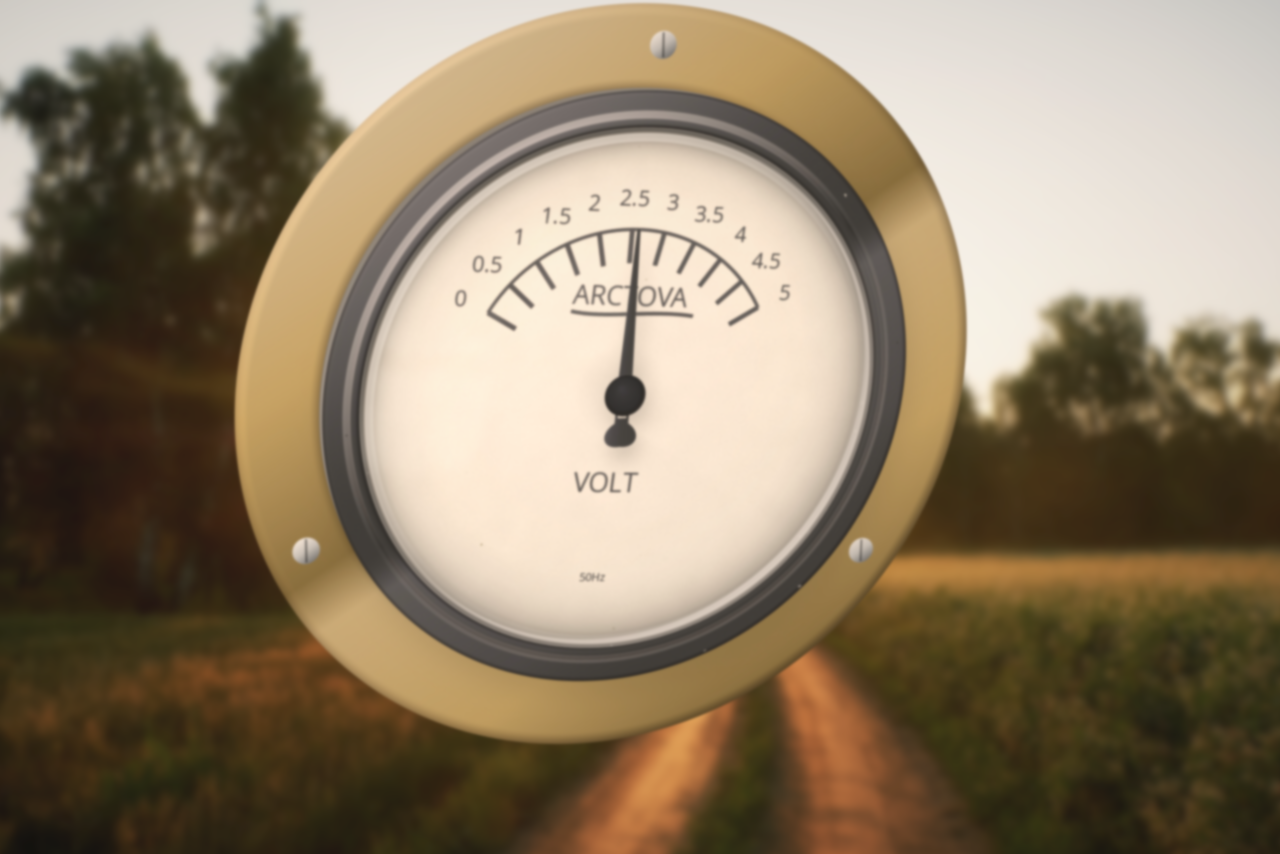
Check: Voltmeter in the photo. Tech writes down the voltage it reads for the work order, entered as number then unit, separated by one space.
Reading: 2.5 V
